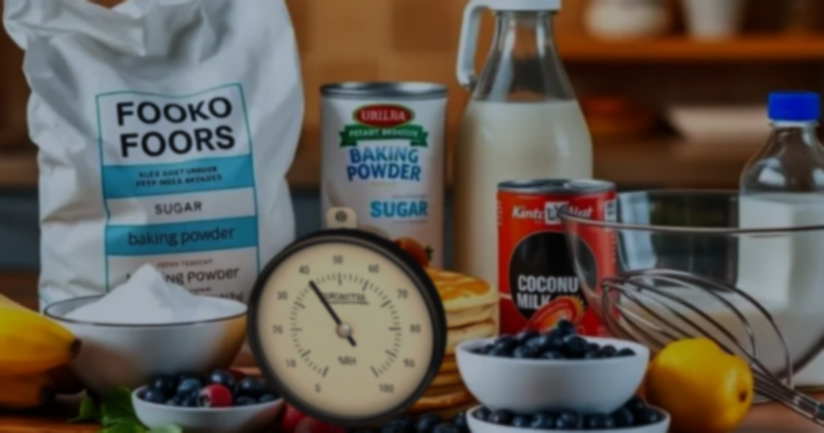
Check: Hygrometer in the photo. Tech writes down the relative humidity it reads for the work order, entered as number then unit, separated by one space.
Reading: 40 %
